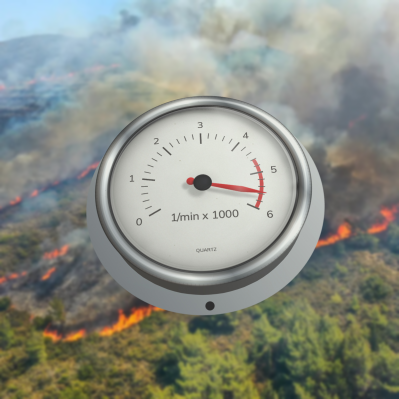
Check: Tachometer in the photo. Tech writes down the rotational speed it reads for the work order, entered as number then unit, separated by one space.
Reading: 5600 rpm
